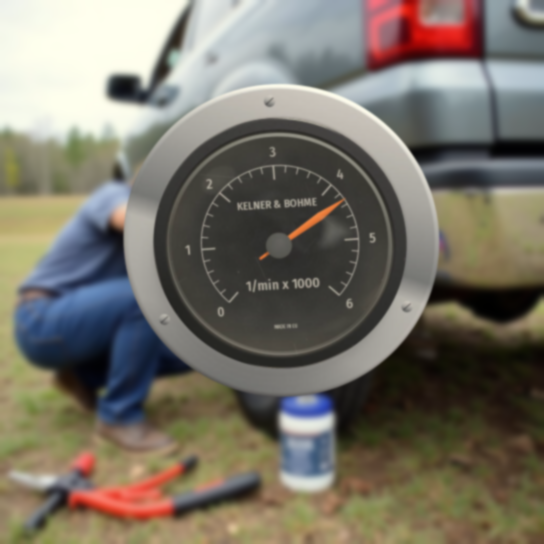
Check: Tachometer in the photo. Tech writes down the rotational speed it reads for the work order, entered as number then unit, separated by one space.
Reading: 4300 rpm
